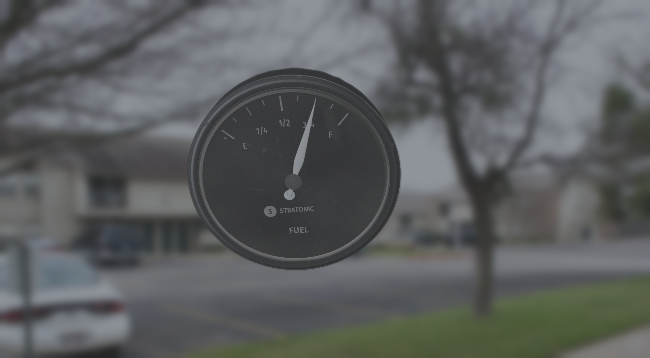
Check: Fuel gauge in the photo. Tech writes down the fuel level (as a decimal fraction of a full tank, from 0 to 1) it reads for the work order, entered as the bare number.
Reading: 0.75
